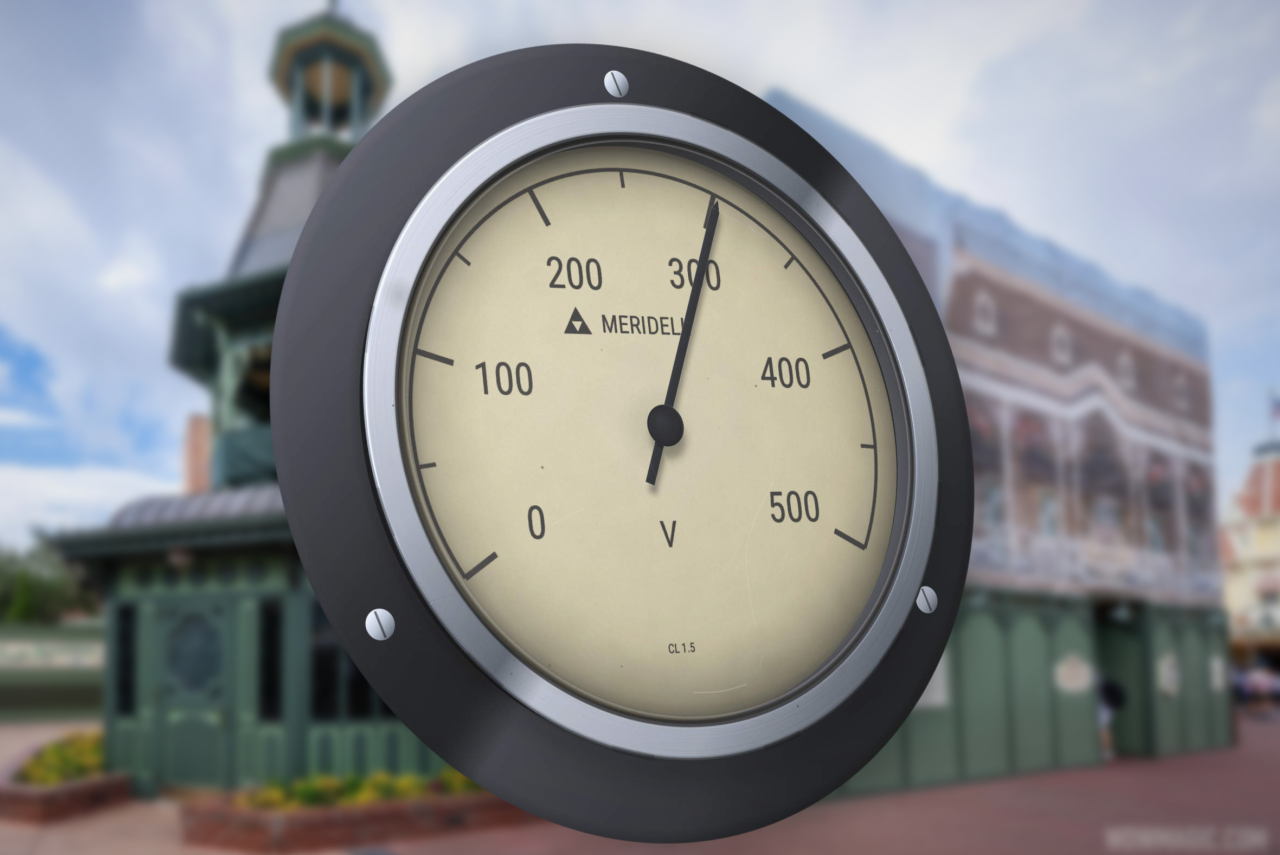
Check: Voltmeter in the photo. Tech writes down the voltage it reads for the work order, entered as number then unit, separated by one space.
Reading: 300 V
